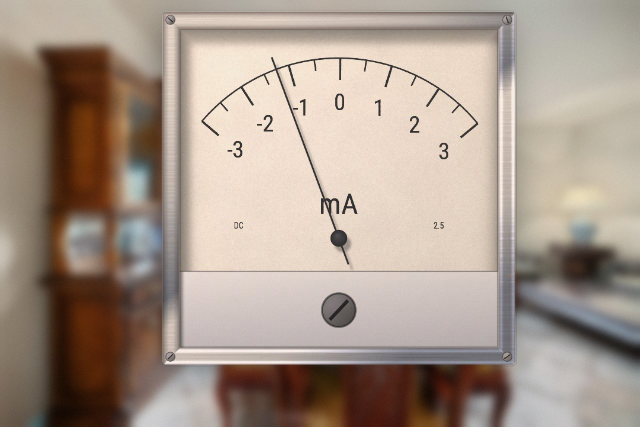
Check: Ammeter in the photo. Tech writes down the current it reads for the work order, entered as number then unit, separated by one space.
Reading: -1.25 mA
